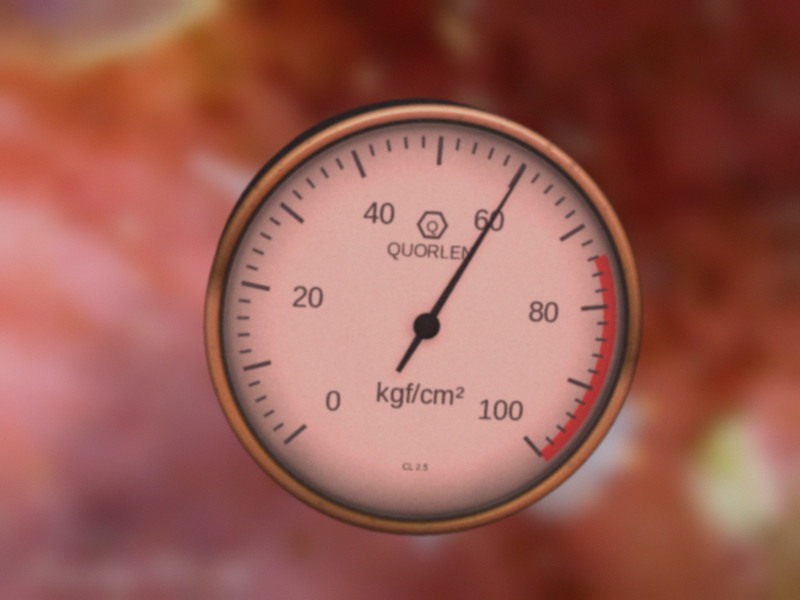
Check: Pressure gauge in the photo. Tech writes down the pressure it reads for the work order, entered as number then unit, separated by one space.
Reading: 60 kg/cm²
